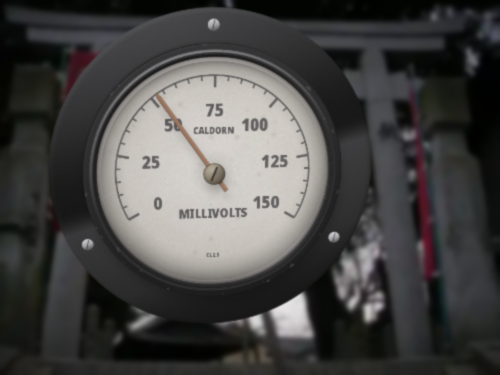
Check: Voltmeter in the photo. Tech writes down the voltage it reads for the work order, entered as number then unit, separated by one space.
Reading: 52.5 mV
